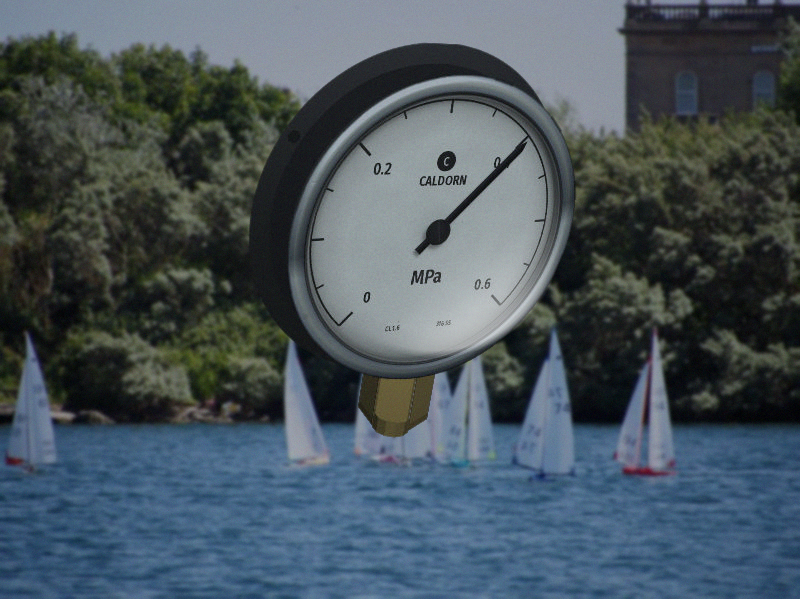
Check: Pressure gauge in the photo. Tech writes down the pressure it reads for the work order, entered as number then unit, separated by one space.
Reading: 0.4 MPa
